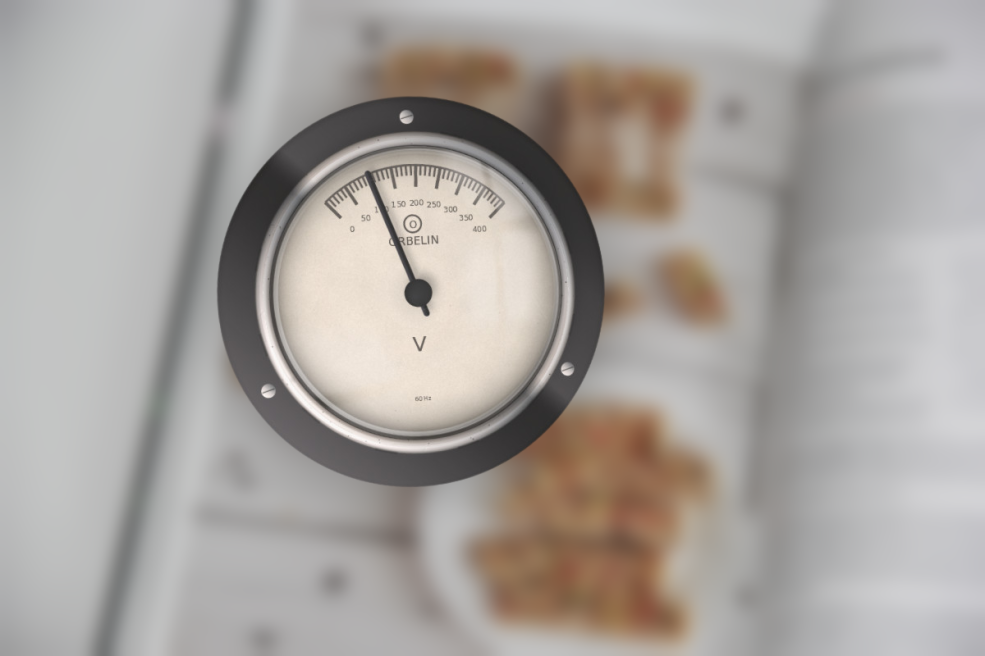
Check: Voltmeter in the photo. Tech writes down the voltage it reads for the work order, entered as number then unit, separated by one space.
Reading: 100 V
